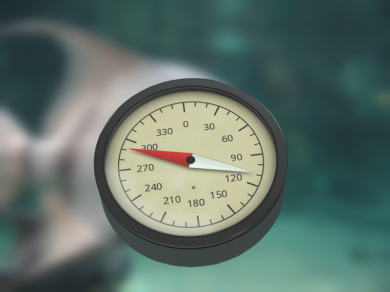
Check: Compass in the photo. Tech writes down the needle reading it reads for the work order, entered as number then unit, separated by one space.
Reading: 290 °
